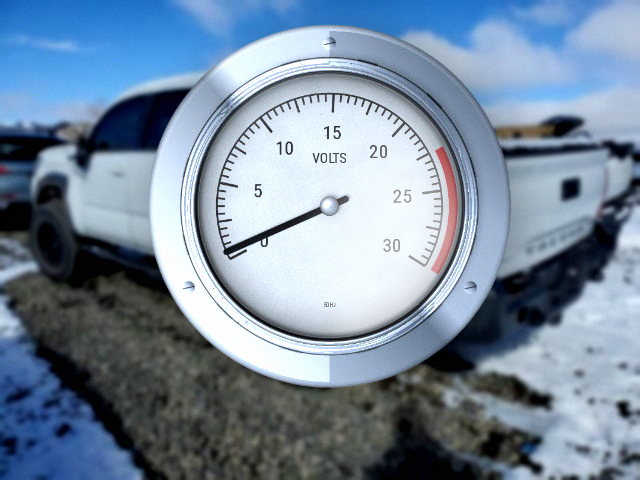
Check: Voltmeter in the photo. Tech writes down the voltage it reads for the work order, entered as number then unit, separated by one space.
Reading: 0.5 V
